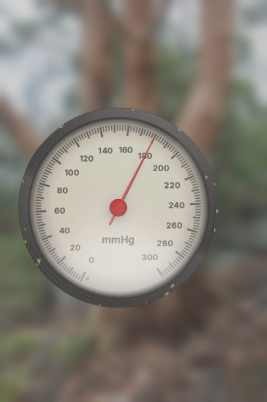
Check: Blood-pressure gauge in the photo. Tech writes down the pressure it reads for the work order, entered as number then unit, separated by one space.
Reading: 180 mmHg
